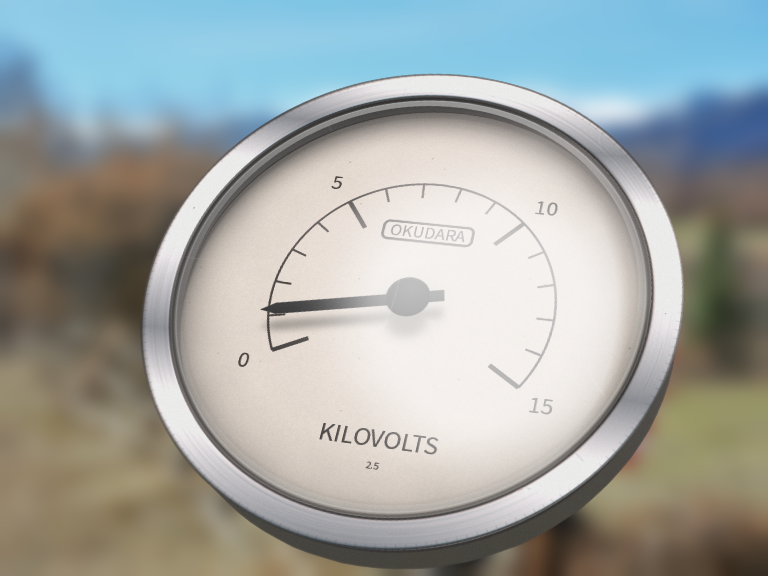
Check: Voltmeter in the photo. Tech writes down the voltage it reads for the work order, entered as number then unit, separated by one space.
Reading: 1 kV
